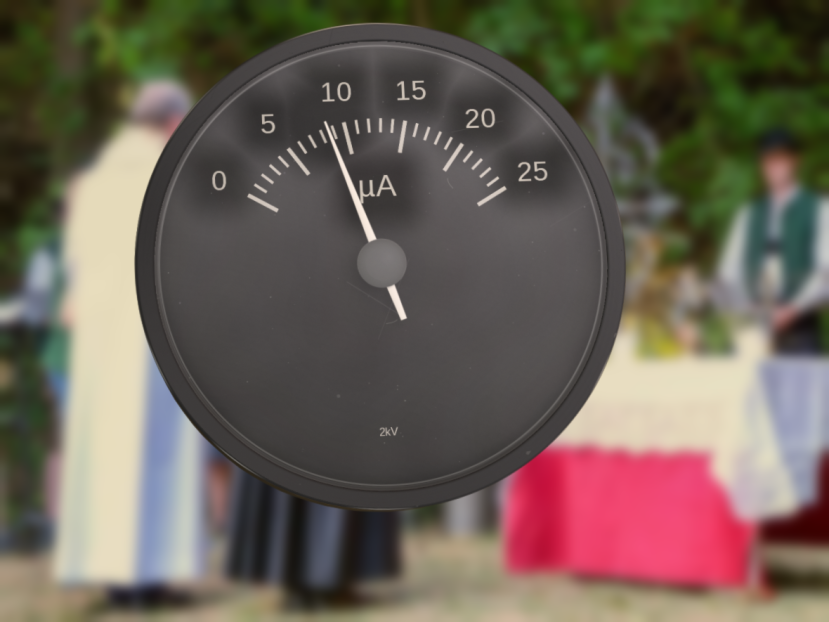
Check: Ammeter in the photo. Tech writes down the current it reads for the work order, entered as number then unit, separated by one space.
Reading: 8.5 µA
